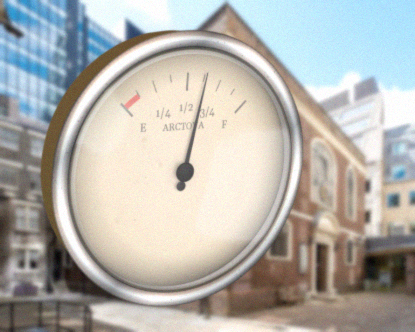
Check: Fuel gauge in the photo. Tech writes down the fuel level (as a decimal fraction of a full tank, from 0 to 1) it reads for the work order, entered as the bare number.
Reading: 0.625
